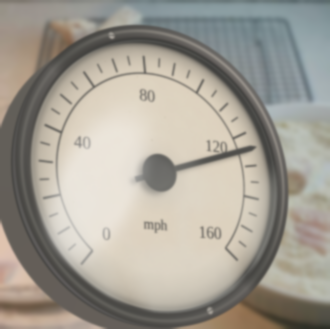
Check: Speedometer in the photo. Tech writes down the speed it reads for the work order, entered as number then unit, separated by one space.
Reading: 125 mph
